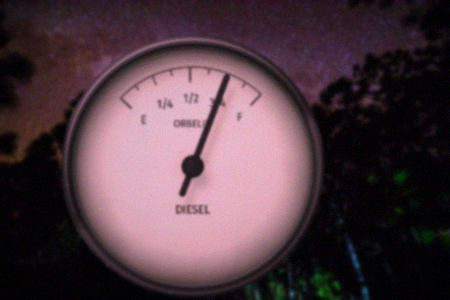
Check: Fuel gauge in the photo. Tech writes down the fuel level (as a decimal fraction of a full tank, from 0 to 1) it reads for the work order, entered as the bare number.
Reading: 0.75
